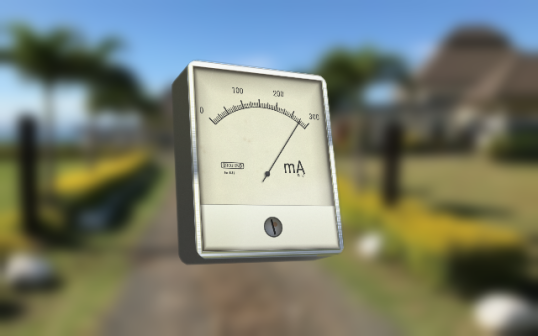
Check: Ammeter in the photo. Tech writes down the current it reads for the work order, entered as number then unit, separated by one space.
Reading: 275 mA
